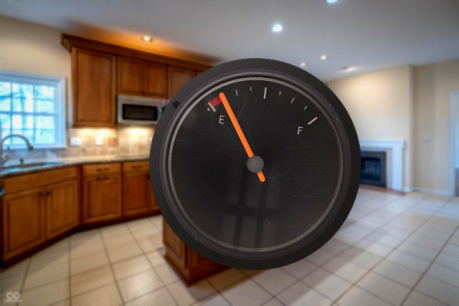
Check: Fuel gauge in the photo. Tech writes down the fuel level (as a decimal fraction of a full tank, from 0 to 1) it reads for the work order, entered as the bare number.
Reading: 0.125
